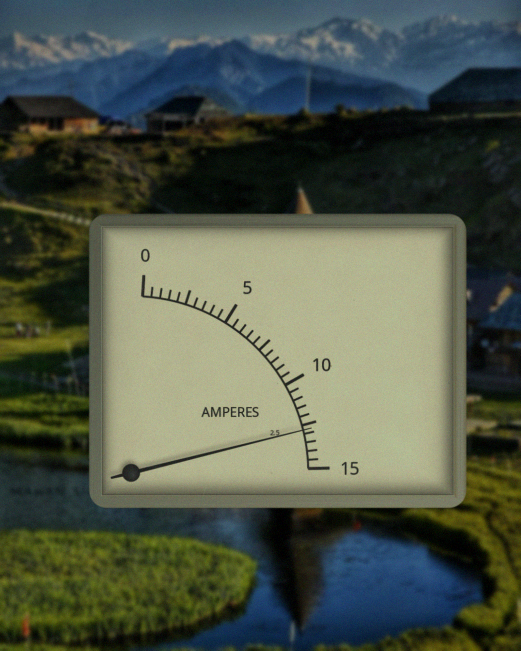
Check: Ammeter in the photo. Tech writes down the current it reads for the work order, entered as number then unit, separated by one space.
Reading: 12.75 A
